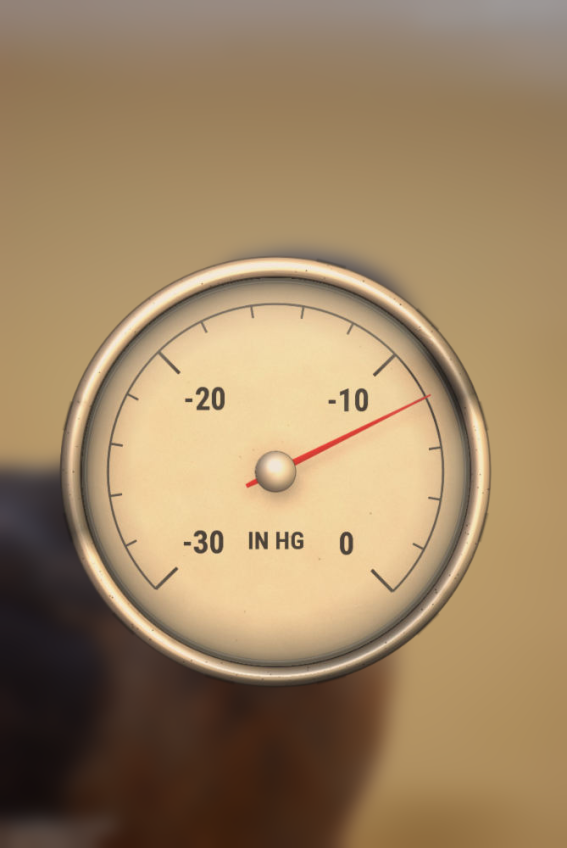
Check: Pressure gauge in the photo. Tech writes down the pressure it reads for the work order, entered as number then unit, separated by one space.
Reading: -8 inHg
